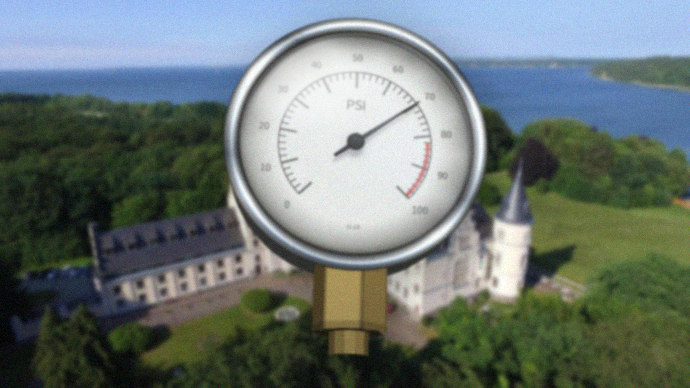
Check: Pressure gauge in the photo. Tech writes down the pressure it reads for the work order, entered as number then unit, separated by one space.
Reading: 70 psi
